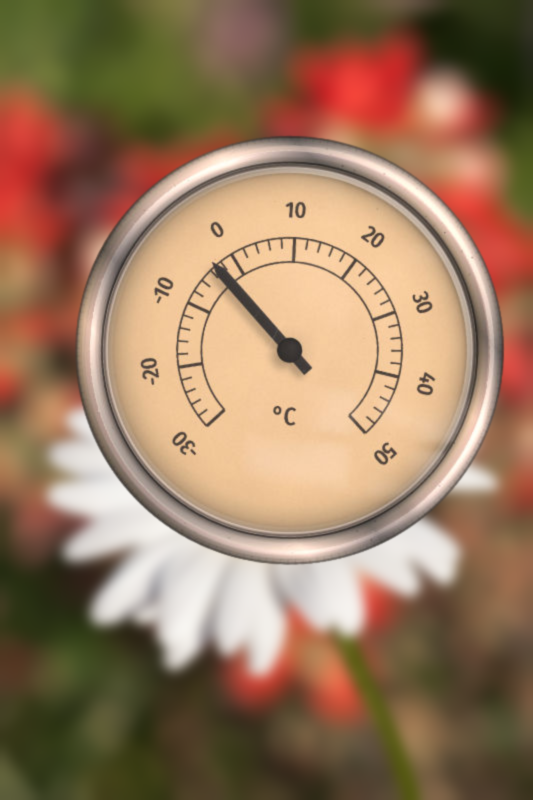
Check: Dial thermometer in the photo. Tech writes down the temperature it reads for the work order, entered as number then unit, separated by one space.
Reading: -3 °C
